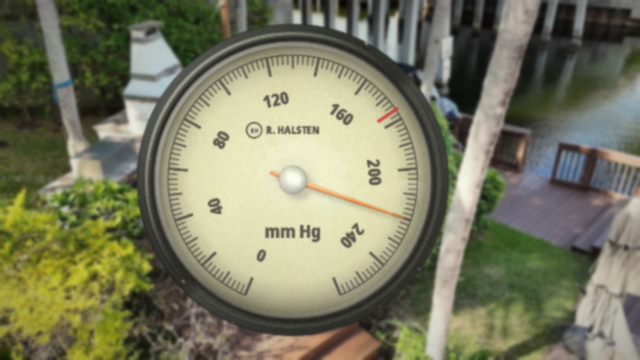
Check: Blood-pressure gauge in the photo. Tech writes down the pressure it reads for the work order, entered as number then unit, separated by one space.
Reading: 220 mmHg
